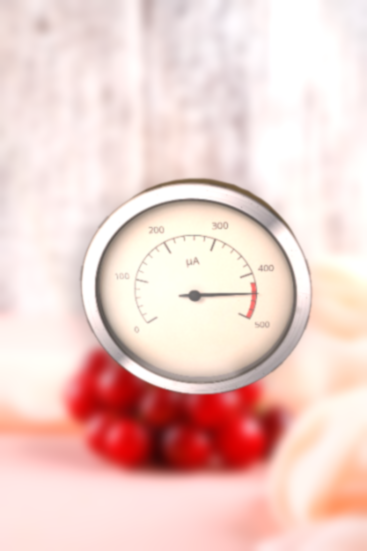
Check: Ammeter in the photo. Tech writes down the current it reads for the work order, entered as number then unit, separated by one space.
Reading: 440 µA
